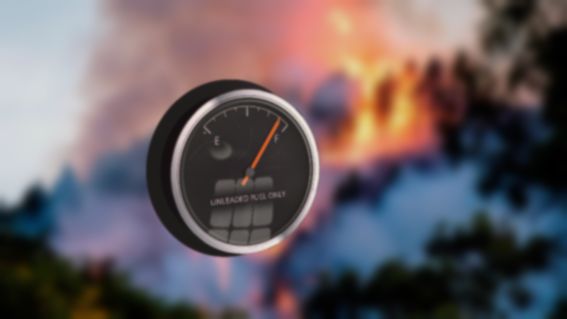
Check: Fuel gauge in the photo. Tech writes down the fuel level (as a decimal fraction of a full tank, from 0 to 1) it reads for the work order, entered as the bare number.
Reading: 0.875
